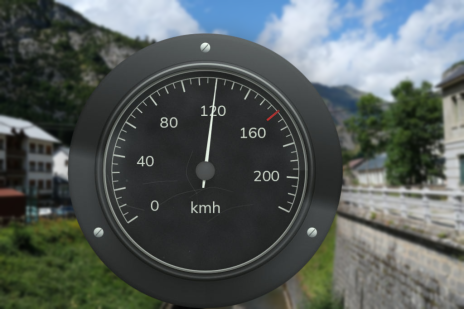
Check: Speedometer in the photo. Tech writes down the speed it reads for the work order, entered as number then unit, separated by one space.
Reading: 120 km/h
